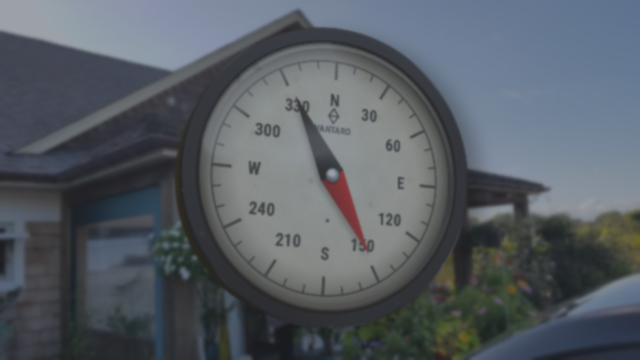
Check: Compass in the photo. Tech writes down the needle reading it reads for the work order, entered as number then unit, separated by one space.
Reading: 150 °
